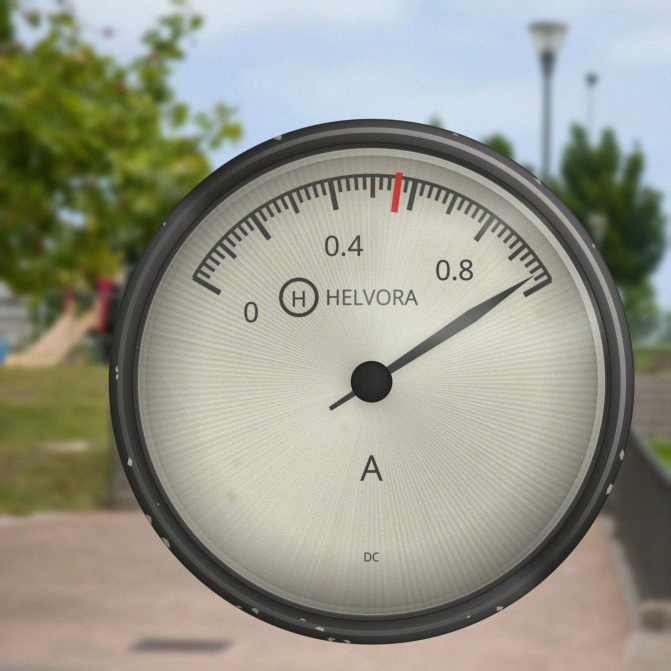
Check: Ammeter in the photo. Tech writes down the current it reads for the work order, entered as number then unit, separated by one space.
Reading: 0.97 A
